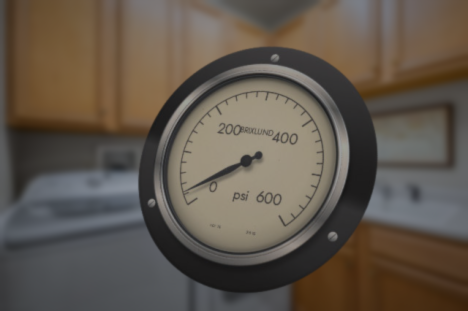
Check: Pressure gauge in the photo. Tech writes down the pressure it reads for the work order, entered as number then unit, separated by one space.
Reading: 20 psi
